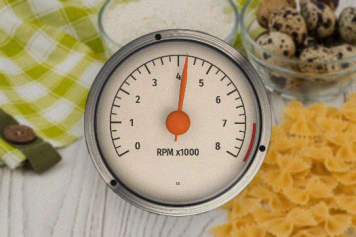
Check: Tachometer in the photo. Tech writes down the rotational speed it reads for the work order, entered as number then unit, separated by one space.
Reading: 4250 rpm
